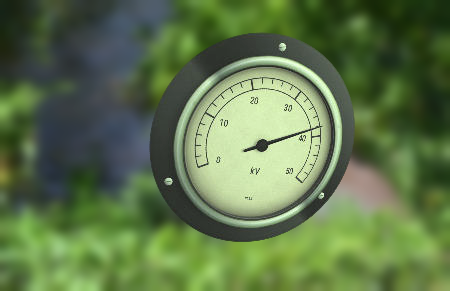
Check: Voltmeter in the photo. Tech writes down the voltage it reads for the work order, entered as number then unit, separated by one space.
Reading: 38 kV
